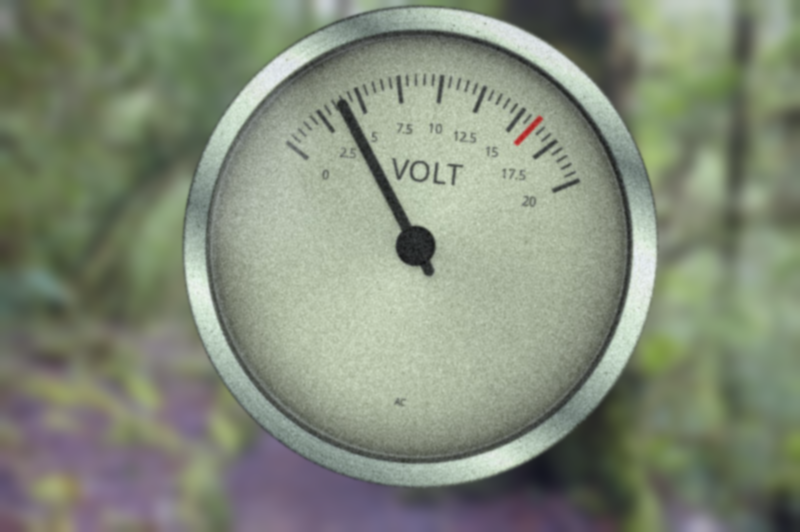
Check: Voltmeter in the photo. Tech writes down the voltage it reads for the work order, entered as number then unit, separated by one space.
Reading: 4 V
